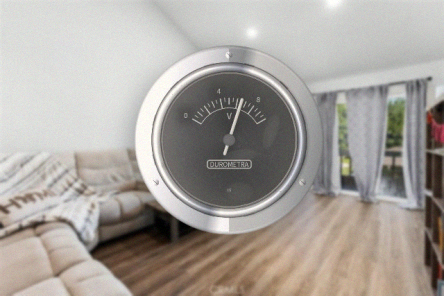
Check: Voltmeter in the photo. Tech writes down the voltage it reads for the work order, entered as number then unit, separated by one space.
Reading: 6.5 V
